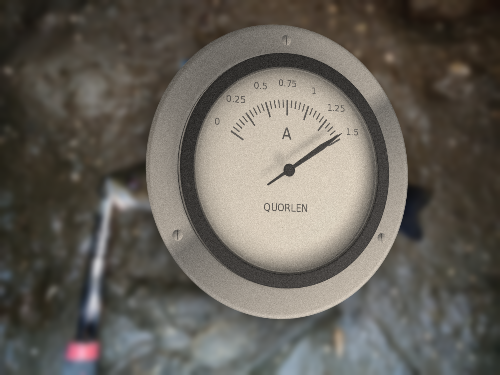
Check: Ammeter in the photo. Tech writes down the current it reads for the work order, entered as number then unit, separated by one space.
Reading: 1.45 A
